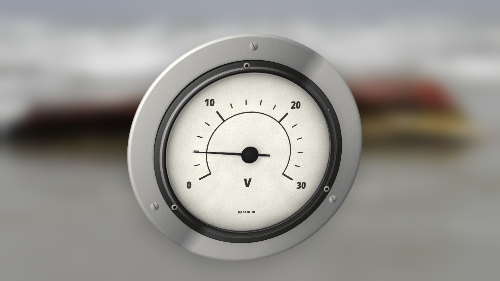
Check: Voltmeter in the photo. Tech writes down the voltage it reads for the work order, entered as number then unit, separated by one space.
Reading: 4 V
